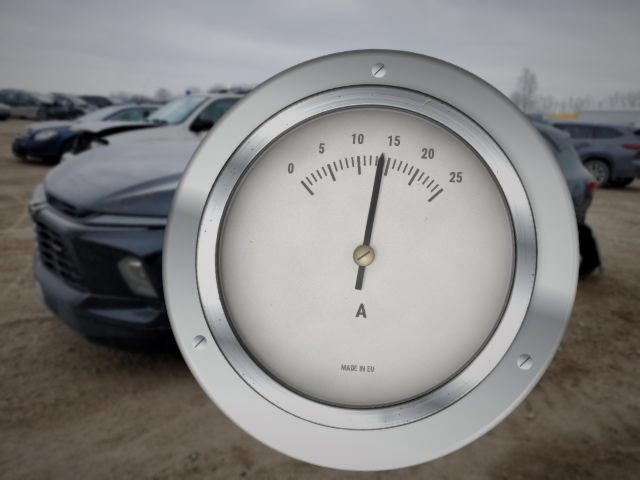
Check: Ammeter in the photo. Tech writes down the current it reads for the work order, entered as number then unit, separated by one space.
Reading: 14 A
